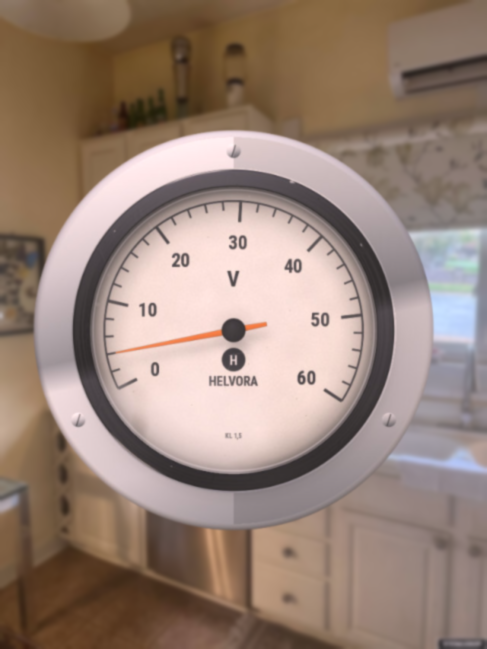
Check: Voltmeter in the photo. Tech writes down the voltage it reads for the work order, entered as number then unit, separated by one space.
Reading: 4 V
